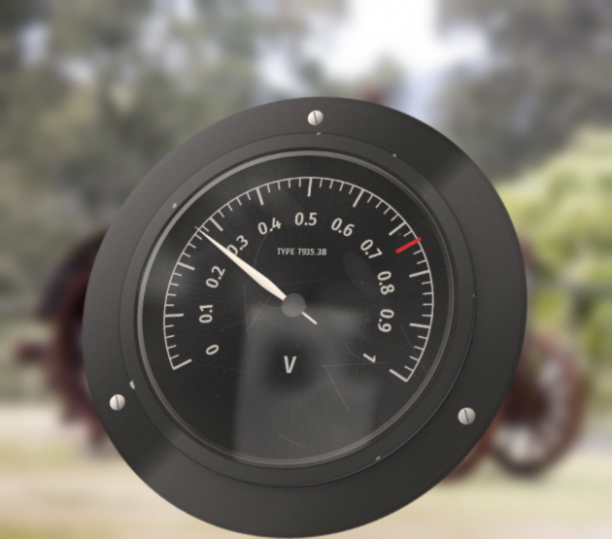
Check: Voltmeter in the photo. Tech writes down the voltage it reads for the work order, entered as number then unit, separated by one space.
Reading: 0.27 V
